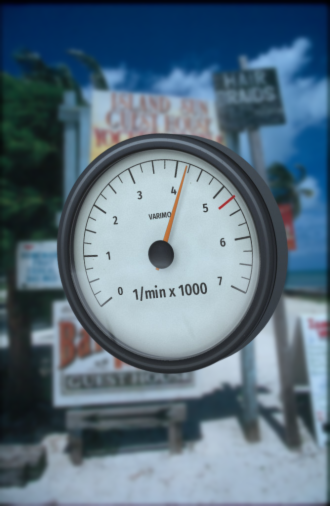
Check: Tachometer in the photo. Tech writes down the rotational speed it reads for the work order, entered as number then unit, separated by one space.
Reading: 4250 rpm
